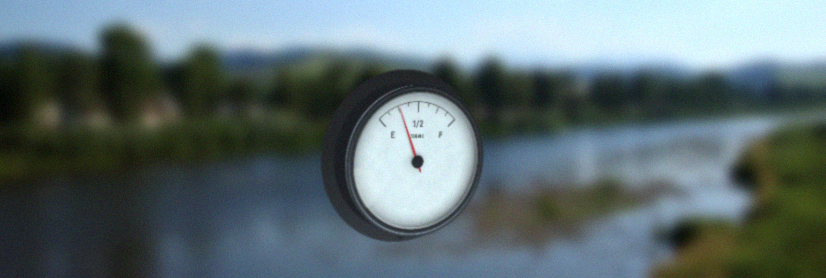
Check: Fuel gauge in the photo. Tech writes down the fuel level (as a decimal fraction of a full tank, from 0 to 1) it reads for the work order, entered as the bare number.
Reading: 0.25
